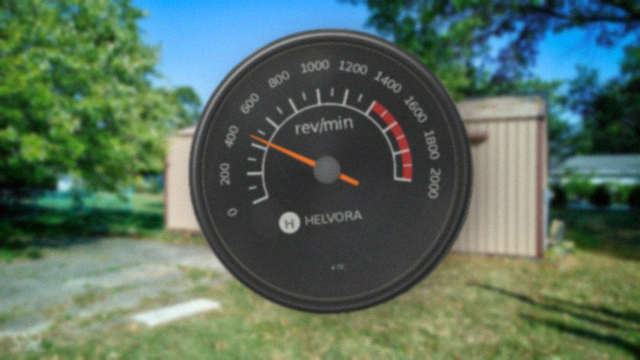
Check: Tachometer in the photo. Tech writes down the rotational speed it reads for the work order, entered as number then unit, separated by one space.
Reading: 450 rpm
